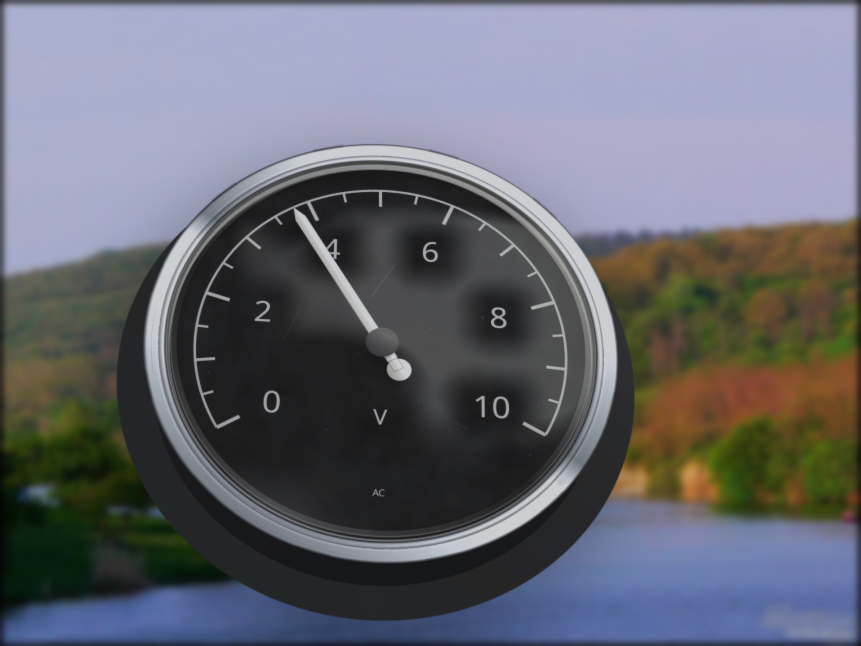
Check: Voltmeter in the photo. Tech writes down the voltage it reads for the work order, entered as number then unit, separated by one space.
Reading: 3.75 V
